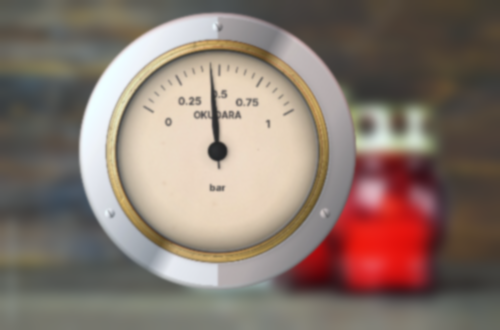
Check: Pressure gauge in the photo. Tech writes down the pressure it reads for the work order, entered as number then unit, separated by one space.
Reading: 0.45 bar
